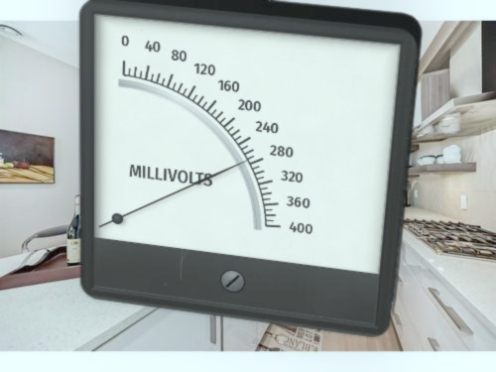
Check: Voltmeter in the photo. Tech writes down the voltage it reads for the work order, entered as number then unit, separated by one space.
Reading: 270 mV
